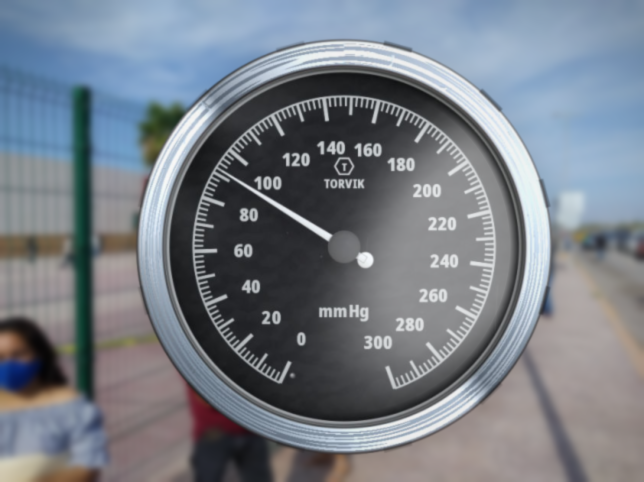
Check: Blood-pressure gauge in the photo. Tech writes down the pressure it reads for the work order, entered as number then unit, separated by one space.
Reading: 92 mmHg
